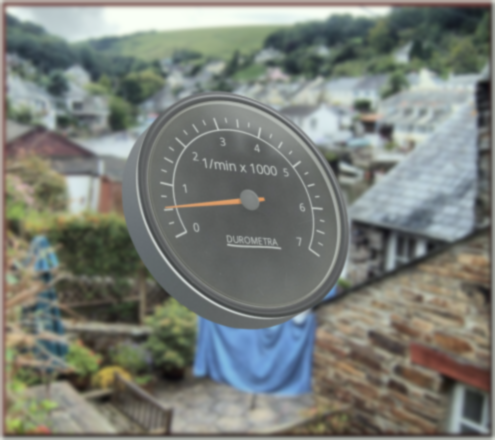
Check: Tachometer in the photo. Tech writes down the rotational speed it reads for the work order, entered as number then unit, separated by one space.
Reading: 500 rpm
